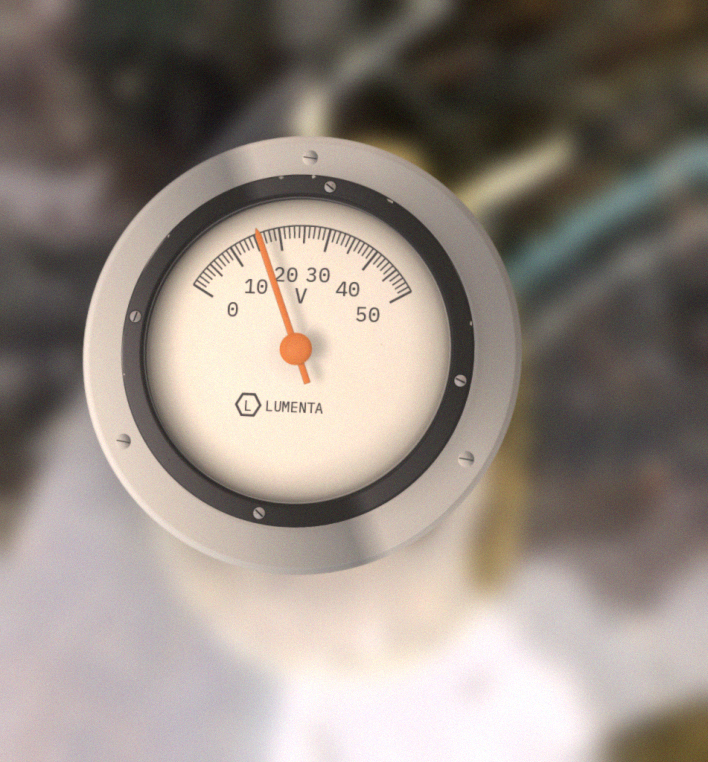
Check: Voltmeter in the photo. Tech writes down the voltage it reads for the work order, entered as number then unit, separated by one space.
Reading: 16 V
